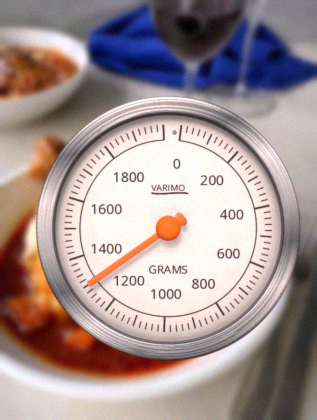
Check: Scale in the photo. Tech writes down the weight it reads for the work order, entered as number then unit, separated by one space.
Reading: 1300 g
